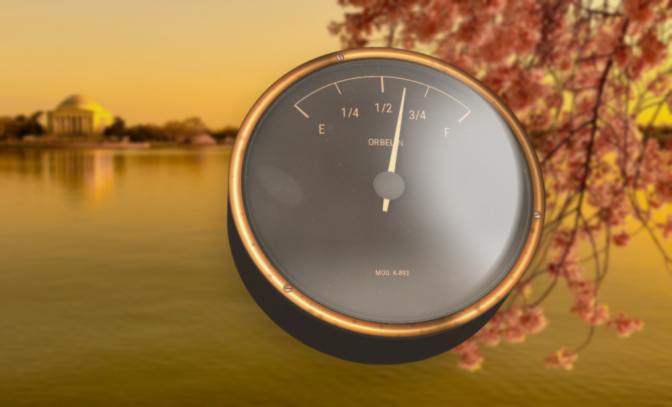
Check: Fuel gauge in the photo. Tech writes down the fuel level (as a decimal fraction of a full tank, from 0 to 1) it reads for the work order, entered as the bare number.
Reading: 0.625
